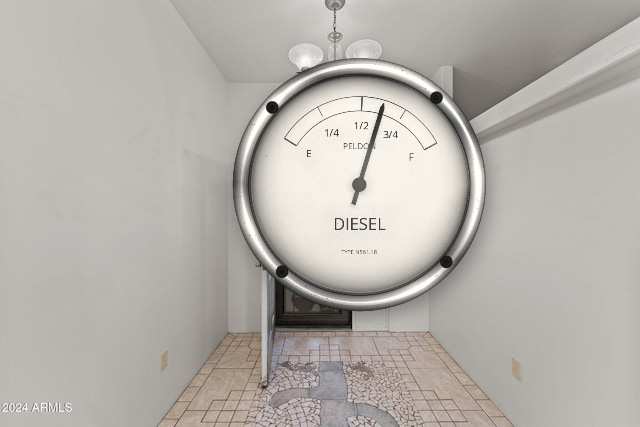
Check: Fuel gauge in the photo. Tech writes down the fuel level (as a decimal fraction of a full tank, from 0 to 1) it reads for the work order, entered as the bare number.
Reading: 0.625
